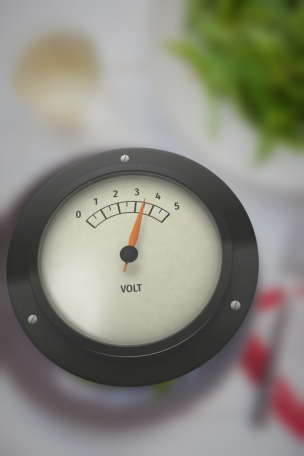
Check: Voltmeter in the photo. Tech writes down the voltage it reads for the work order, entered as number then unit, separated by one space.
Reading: 3.5 V
